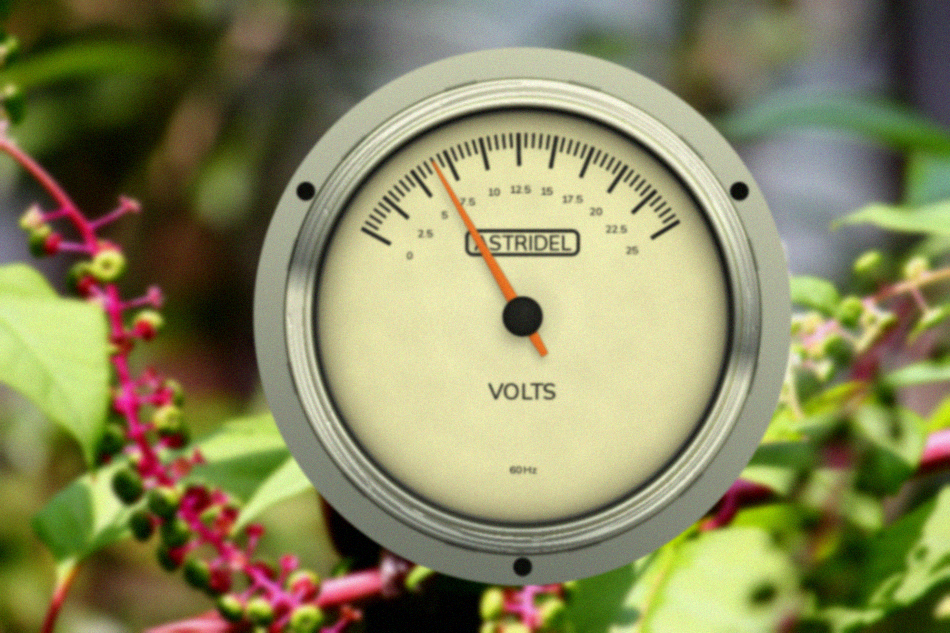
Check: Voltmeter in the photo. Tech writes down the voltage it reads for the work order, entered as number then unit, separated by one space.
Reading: 6.5 V
